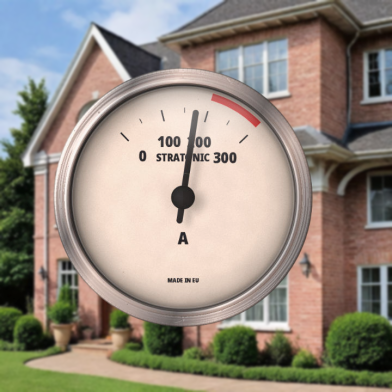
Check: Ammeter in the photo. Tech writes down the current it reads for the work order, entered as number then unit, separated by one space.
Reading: 175 A
